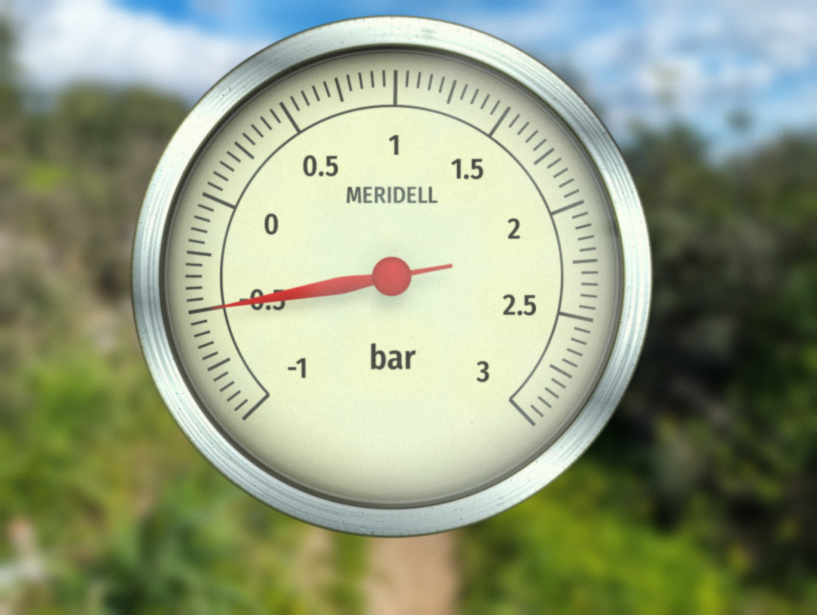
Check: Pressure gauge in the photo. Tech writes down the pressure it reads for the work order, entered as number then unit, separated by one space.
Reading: -0.5 bar
